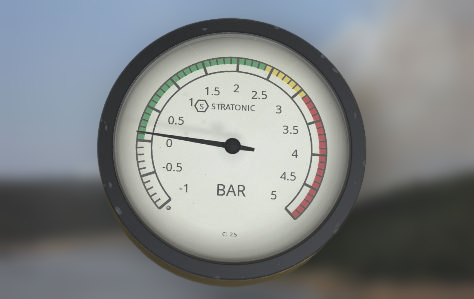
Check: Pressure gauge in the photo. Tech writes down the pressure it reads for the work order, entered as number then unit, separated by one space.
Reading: 0.1 bar
